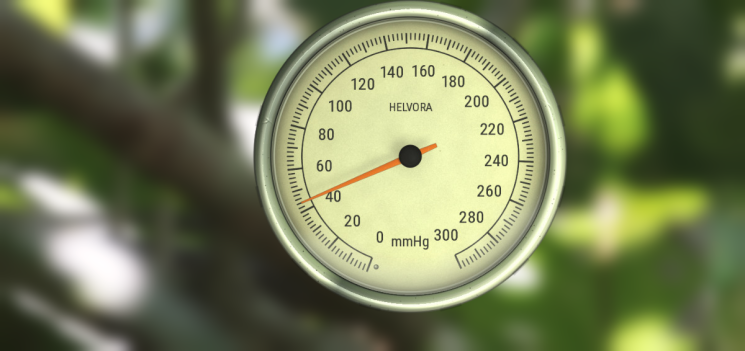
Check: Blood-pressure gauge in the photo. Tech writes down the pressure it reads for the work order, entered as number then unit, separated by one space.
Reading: 44 mmHg
